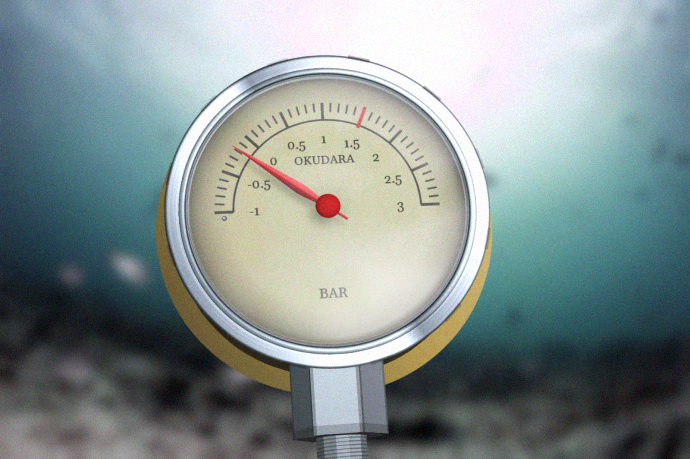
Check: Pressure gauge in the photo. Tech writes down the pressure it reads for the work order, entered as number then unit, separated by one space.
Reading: -0.2 bar
